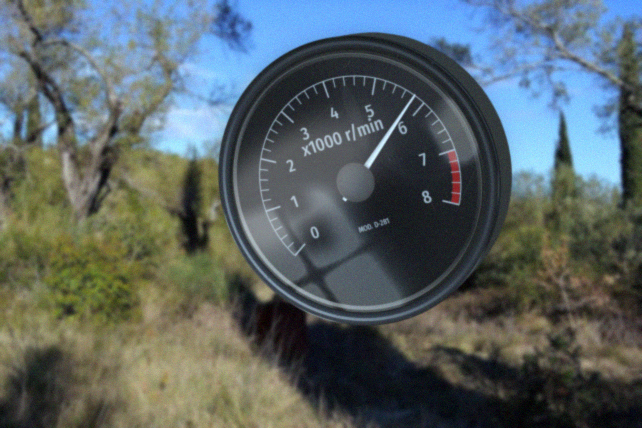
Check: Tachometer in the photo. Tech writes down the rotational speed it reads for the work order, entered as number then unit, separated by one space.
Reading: 5800 rpm
